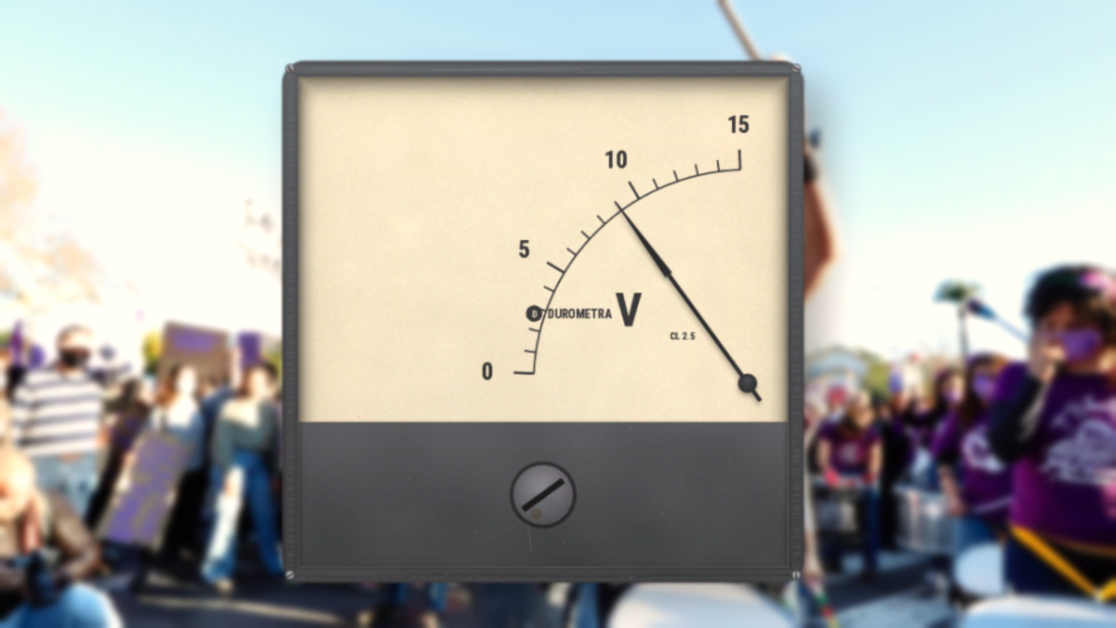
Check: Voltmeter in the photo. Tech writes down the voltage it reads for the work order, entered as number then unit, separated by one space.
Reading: 9 V
